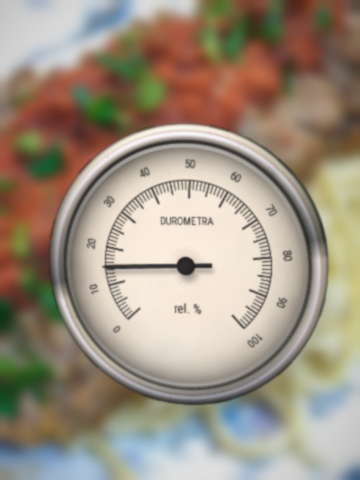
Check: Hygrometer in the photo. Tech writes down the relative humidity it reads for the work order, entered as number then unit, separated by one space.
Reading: 15 %
